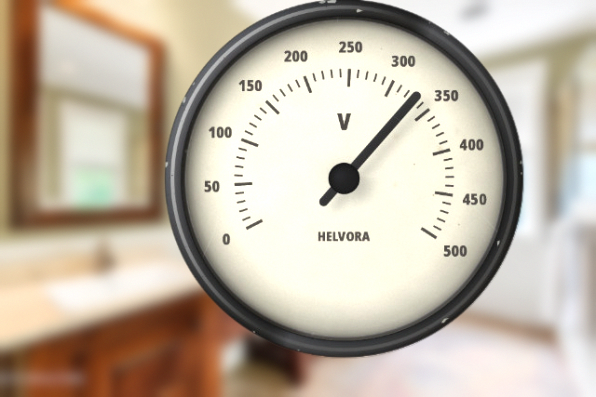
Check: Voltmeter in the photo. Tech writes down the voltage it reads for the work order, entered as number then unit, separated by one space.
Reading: 330 V
